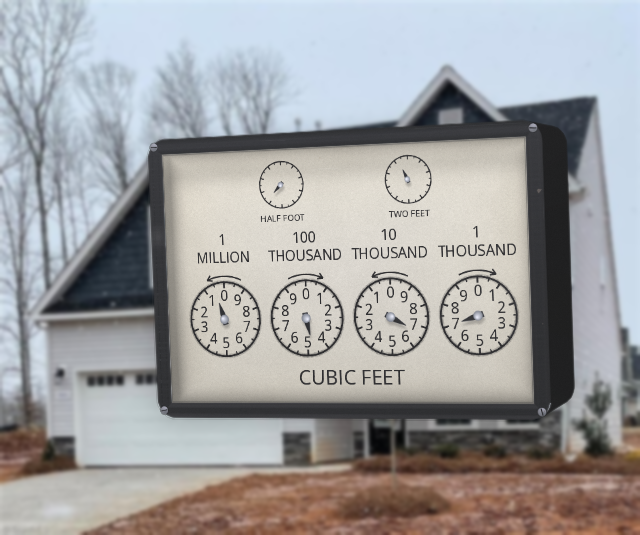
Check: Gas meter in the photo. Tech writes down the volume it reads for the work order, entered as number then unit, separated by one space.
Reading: 46700 ft³
